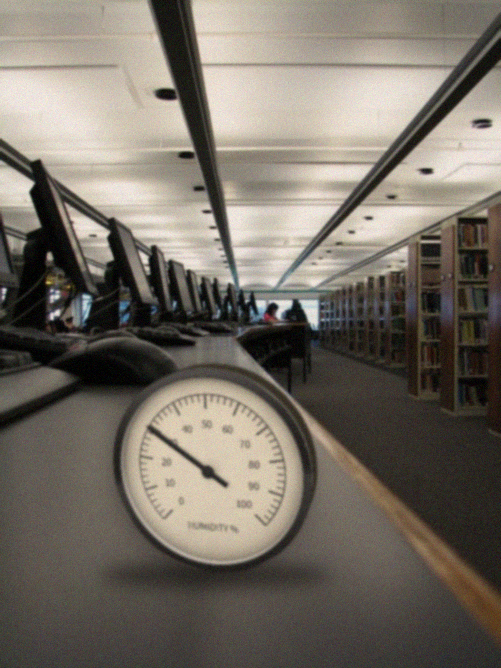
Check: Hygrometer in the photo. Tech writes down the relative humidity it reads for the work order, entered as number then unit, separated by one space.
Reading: 30 %
